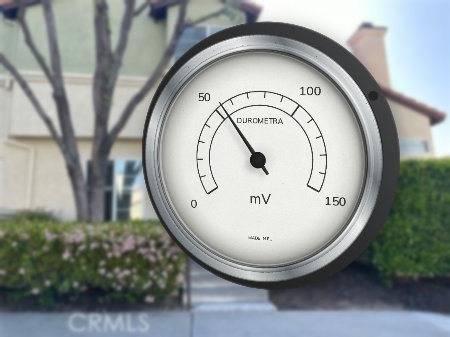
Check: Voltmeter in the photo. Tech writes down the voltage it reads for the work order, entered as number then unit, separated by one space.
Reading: 55 mV
